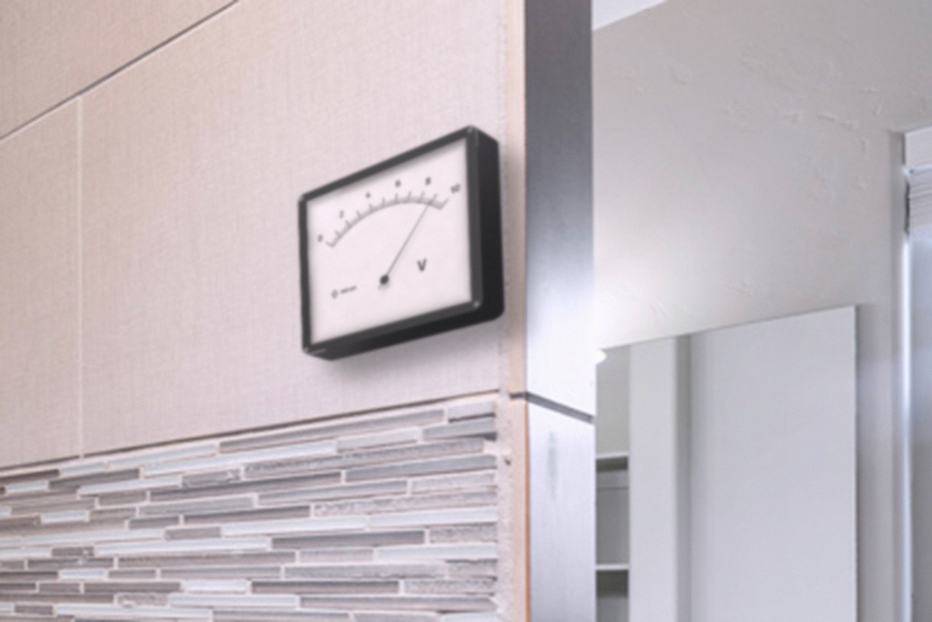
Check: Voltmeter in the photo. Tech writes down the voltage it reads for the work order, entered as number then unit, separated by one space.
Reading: 9 V
